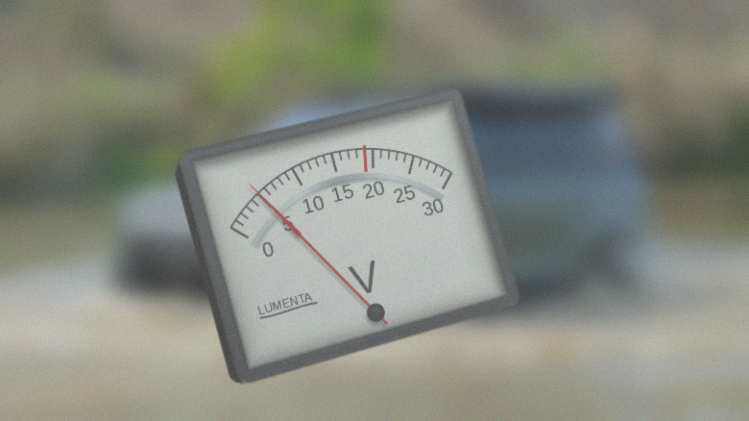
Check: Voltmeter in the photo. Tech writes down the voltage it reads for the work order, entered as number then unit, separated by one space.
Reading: 5 V
